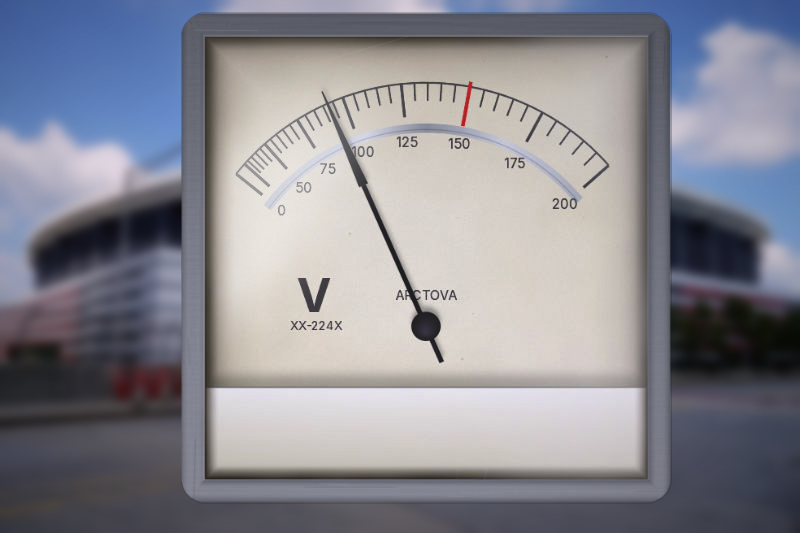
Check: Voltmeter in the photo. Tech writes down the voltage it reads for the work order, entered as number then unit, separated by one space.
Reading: 92.5 V
